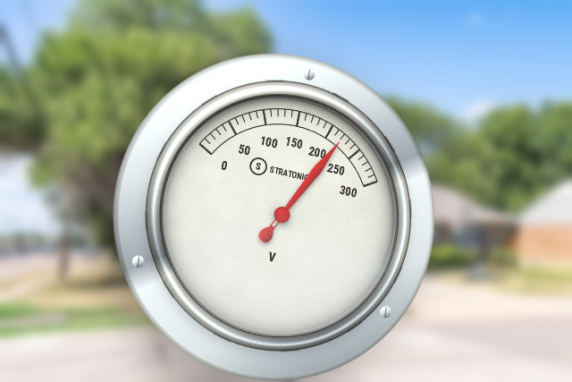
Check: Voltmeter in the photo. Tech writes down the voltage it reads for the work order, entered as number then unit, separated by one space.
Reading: 220 V
